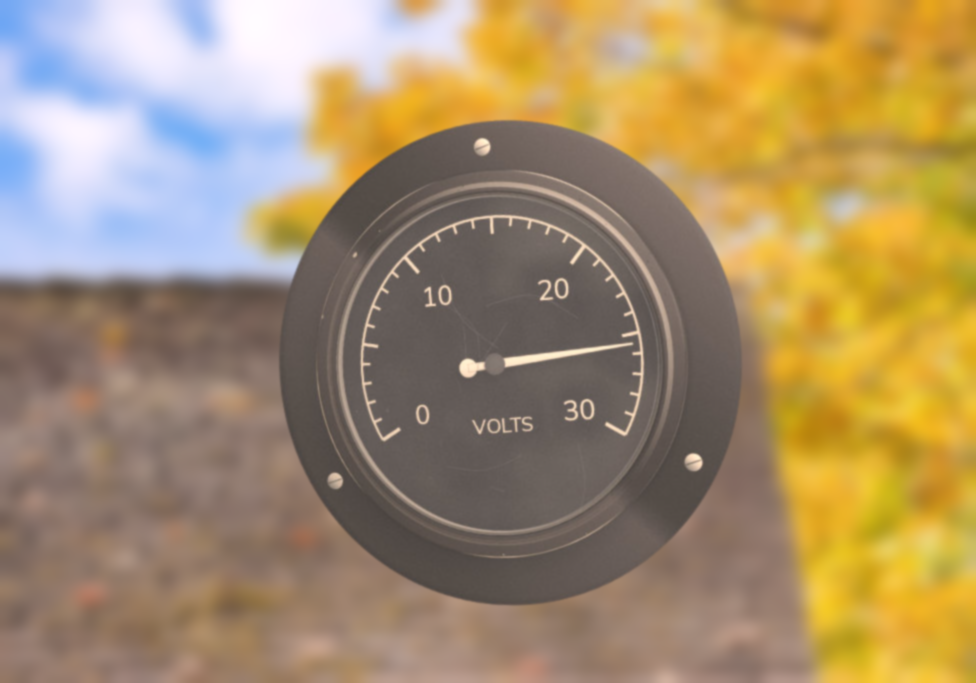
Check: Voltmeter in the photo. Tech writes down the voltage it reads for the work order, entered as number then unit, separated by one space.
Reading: 25.5 V
